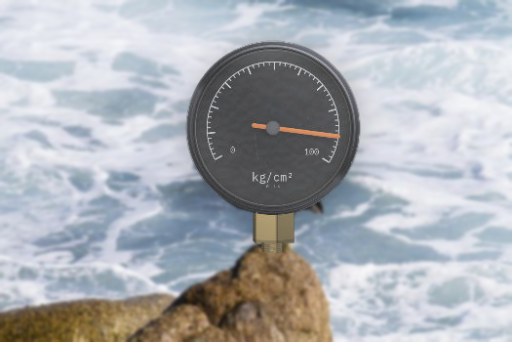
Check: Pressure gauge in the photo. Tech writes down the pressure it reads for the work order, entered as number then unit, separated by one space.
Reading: 90 kg/cm²
